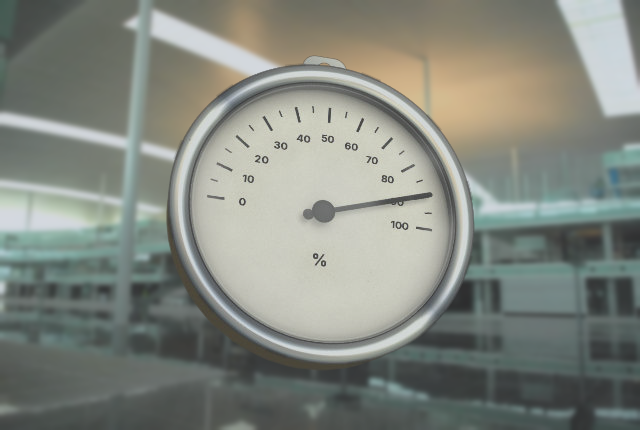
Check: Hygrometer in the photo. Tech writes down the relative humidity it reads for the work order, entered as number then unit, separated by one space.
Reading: 90 %
